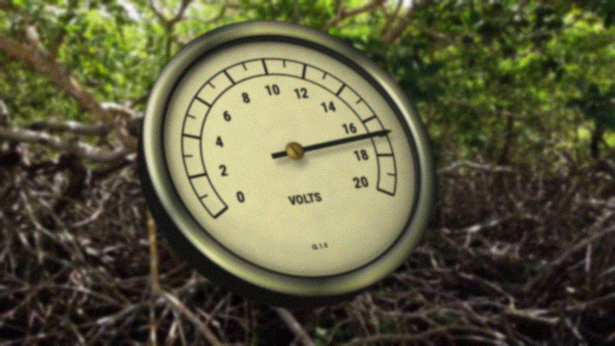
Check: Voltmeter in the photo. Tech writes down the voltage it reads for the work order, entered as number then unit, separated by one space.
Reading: 17 V
